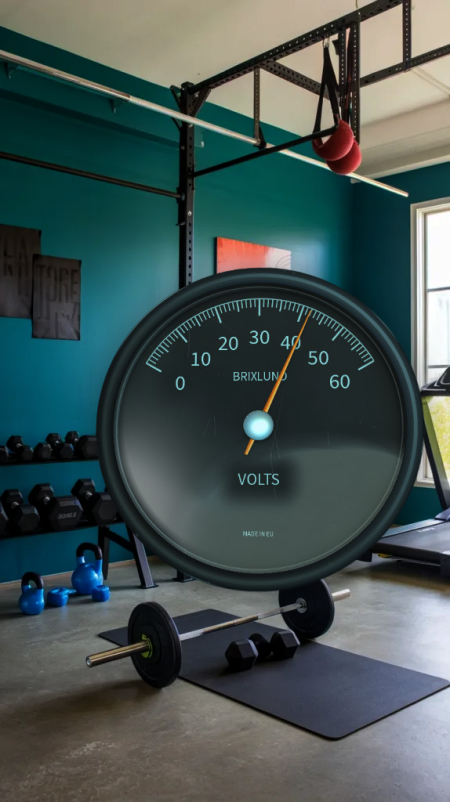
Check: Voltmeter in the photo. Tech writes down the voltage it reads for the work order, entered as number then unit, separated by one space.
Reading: 42 V
